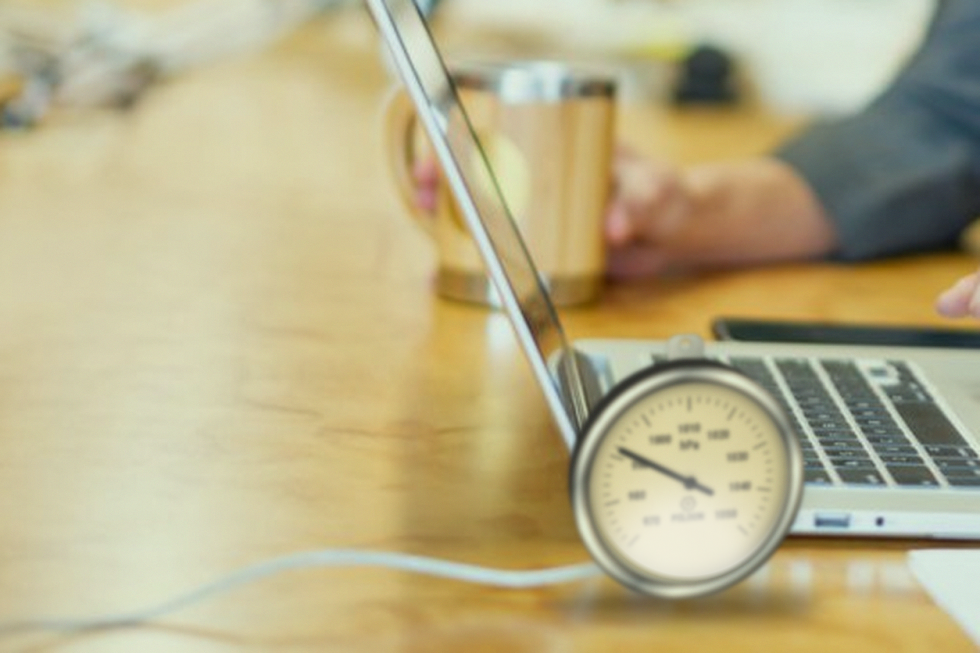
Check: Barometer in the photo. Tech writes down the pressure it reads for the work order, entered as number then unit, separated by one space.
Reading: 992 hPa
